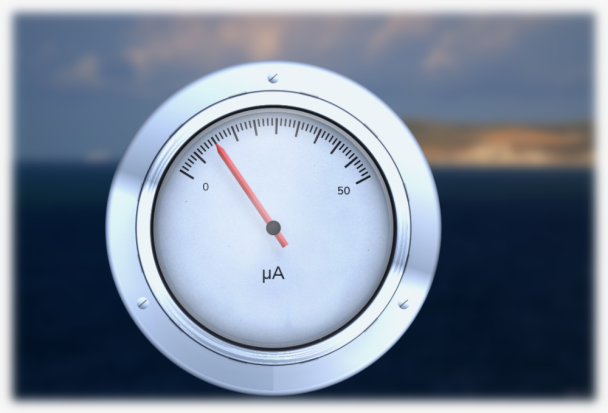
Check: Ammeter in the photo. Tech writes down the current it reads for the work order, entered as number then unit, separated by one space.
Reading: 10 µA
